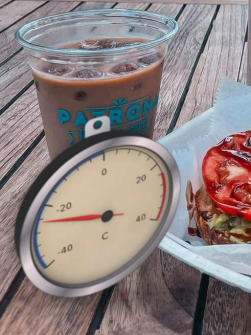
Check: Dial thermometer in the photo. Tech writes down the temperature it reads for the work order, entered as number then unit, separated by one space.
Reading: -24 °C
